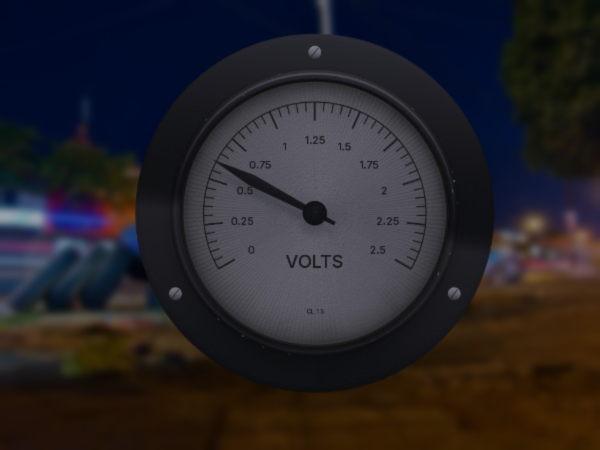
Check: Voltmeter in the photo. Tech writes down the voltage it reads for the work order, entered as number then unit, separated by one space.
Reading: 0.6 V
